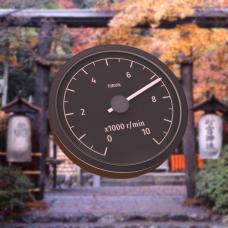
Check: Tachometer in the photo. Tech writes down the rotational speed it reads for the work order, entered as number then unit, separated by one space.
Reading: 7250 rpm
